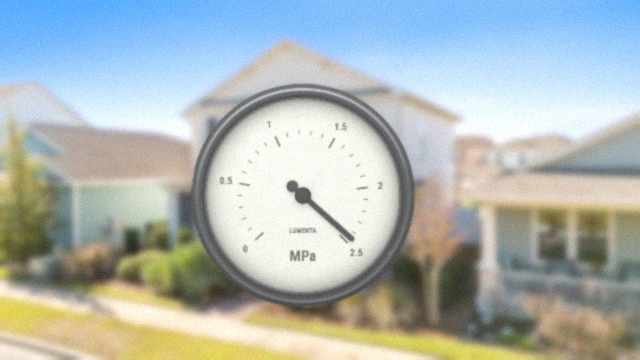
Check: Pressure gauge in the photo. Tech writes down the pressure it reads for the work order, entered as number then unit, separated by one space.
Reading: 2.45 MPa
